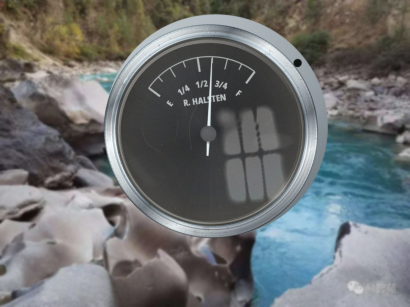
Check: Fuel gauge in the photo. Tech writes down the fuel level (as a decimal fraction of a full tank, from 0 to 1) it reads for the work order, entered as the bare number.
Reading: 0.625
